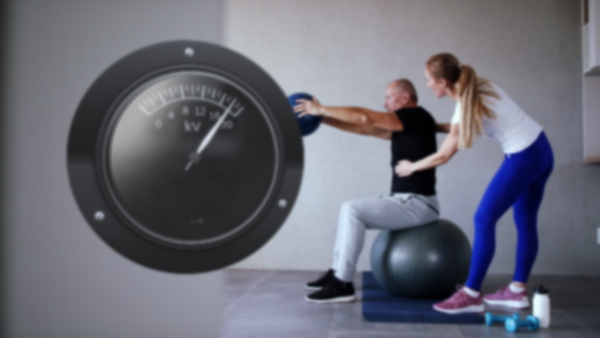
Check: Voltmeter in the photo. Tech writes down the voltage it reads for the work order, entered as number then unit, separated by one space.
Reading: 18 kV
